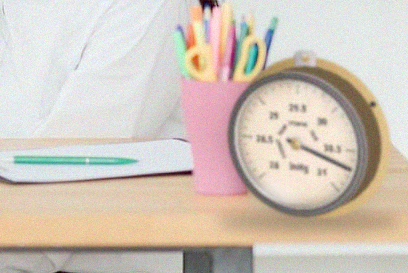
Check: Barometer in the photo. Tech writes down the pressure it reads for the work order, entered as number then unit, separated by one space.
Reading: 30.7 inHg
